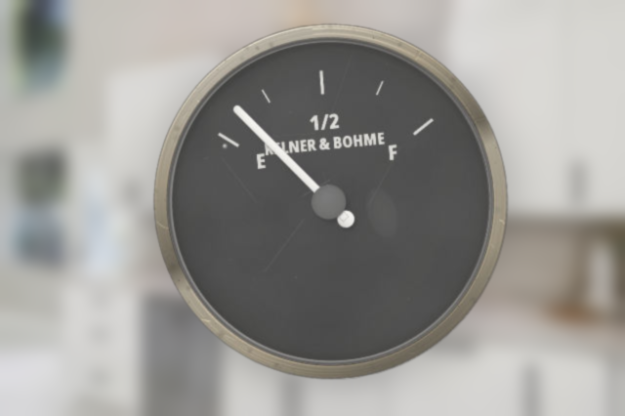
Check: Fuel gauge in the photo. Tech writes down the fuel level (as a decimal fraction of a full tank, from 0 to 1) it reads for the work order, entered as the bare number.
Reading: 0.125
